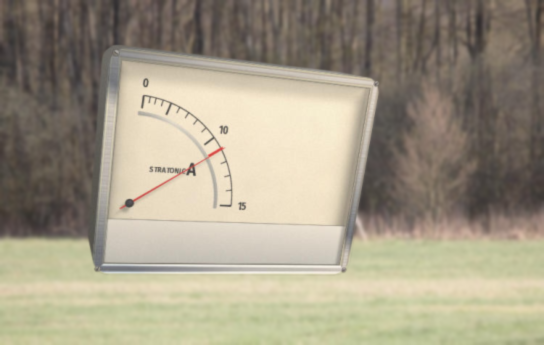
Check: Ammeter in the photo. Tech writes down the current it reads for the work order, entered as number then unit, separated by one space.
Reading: 11 A
